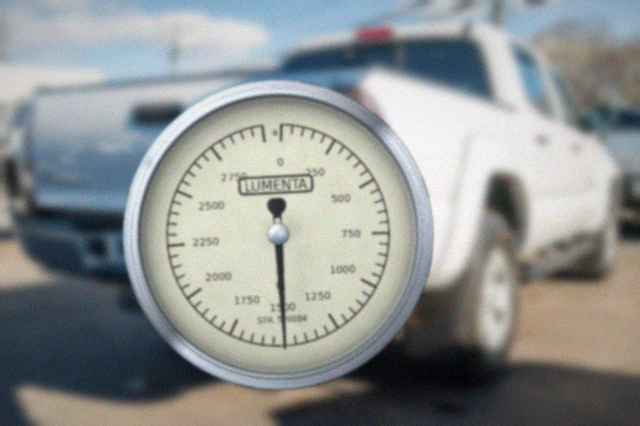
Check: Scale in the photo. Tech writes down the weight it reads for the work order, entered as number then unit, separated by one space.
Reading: 1500 g
